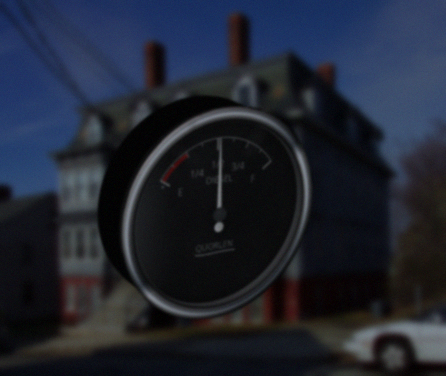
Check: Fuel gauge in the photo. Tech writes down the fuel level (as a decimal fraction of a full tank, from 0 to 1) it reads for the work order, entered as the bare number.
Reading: 0.5
